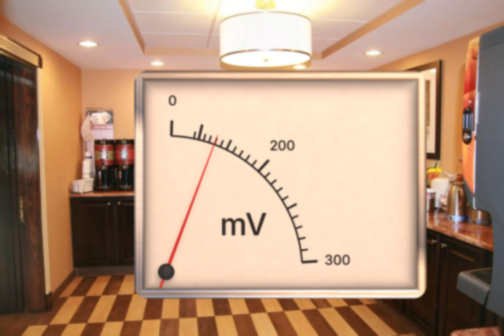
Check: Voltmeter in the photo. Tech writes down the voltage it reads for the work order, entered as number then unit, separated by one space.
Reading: 130 mV
